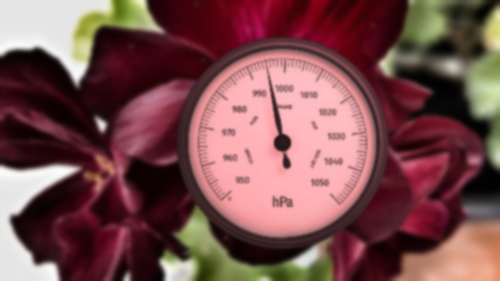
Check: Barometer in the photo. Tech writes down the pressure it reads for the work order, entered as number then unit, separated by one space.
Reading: 995 hPa
